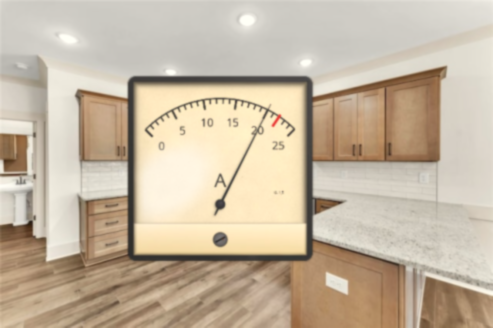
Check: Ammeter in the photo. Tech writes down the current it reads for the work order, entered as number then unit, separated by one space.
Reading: 20 A
